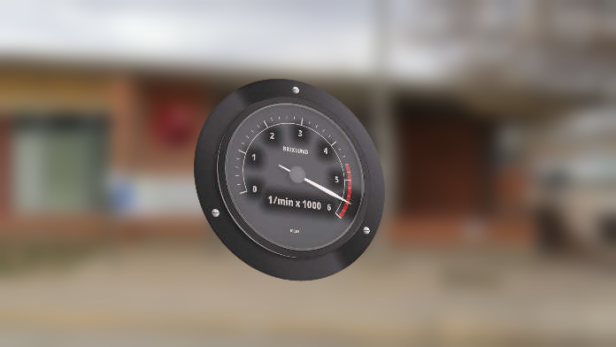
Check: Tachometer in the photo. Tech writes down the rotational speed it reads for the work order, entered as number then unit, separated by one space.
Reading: 5600 rpm
